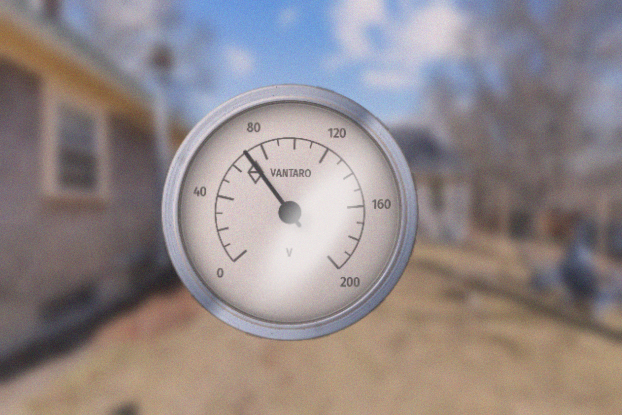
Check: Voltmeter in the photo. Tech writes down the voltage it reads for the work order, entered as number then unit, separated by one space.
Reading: 70 V
